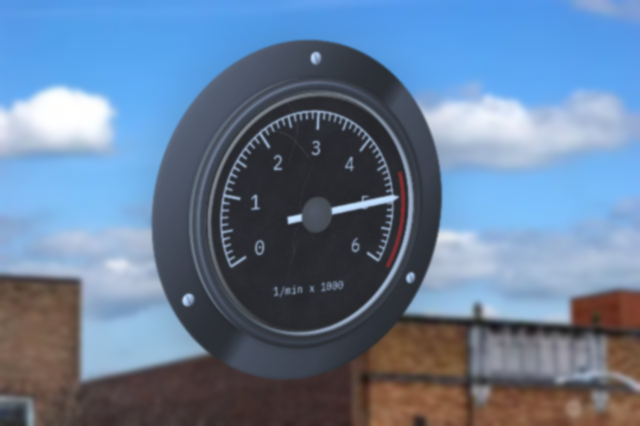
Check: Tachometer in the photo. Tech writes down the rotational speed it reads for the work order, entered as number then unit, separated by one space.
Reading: 5000 rpm
